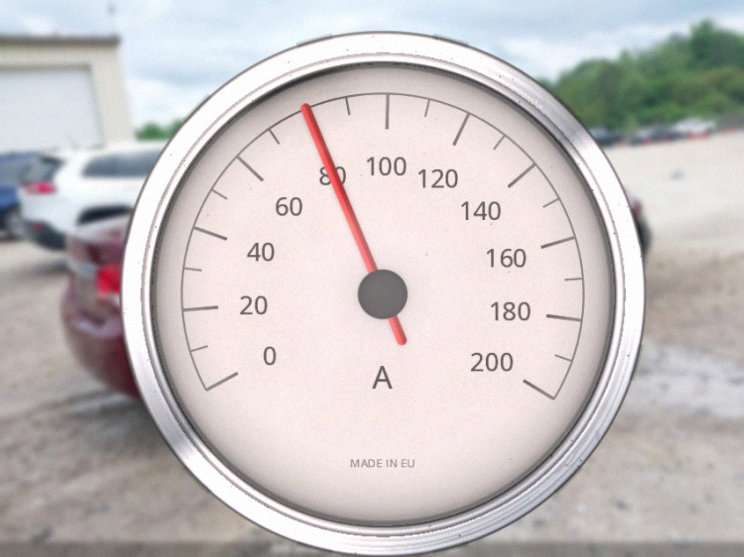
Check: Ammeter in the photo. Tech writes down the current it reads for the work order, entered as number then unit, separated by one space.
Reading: 80 A
